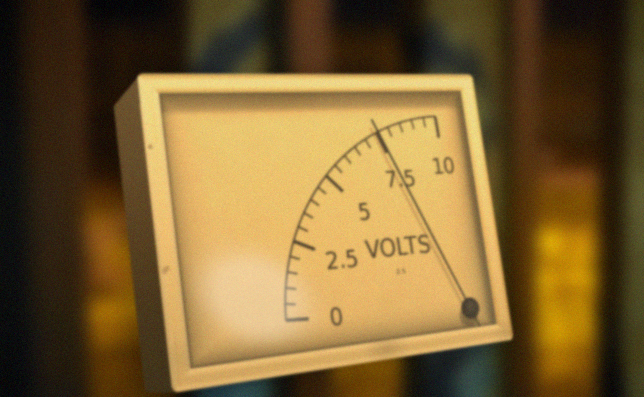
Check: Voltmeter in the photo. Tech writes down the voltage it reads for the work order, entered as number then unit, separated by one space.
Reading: 7.5 V
